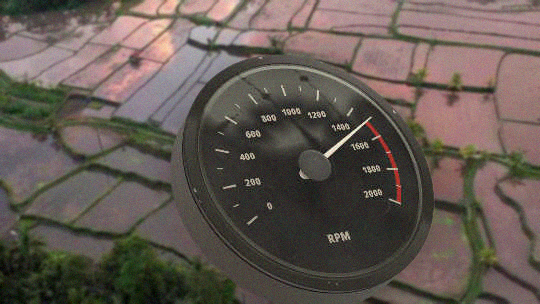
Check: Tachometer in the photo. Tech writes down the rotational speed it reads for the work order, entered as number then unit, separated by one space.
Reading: 1500 rpm
